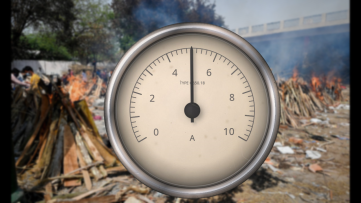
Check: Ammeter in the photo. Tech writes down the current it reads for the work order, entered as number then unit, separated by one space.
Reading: 5 A
